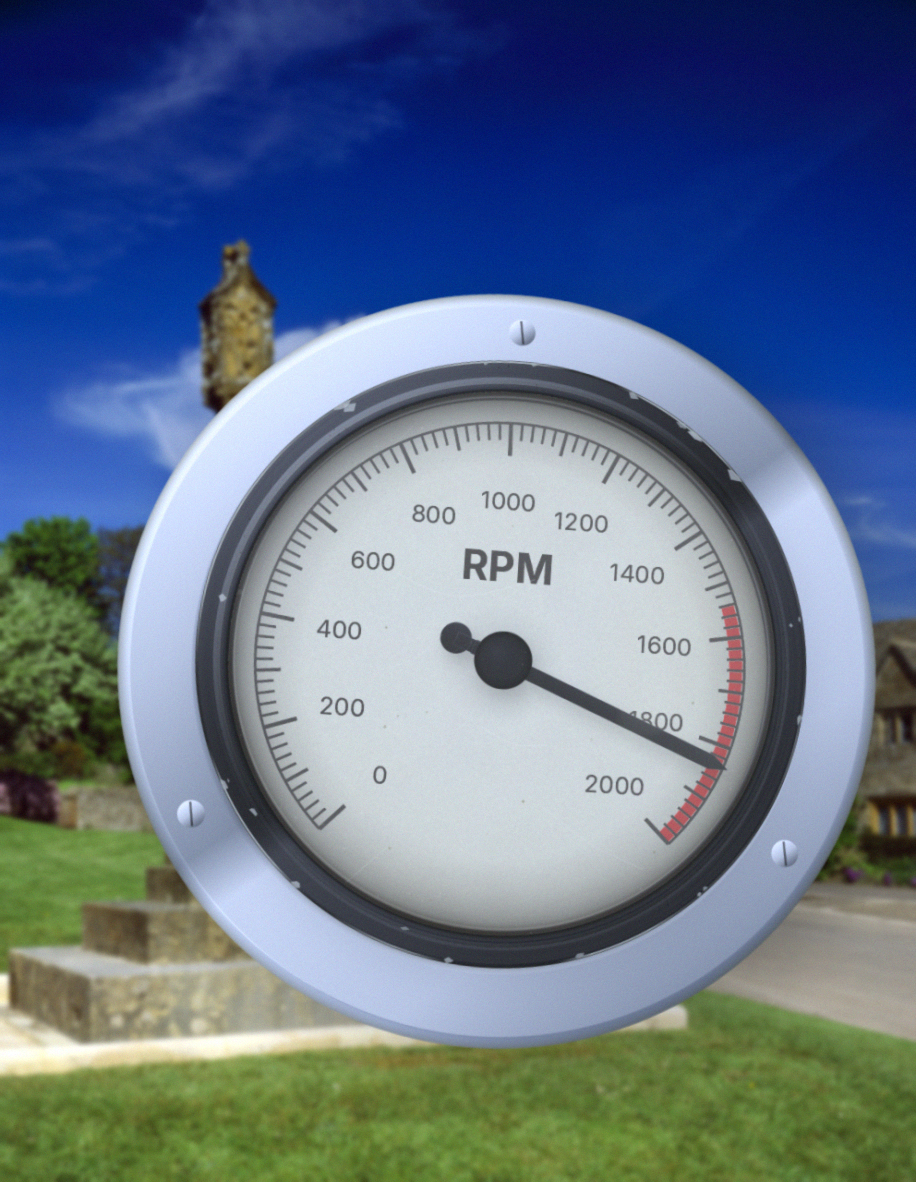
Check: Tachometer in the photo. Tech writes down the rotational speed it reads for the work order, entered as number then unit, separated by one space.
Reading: 1840 rpm
